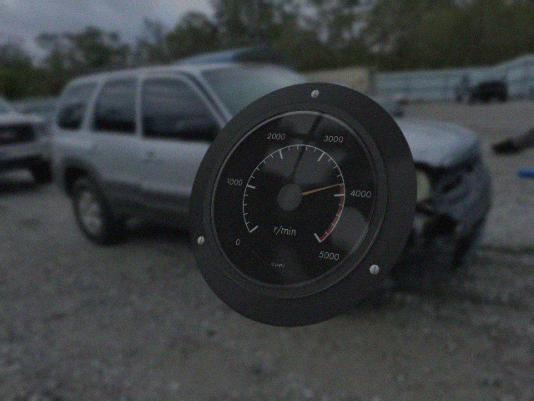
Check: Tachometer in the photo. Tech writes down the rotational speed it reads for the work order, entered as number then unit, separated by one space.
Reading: 3800 rpm
